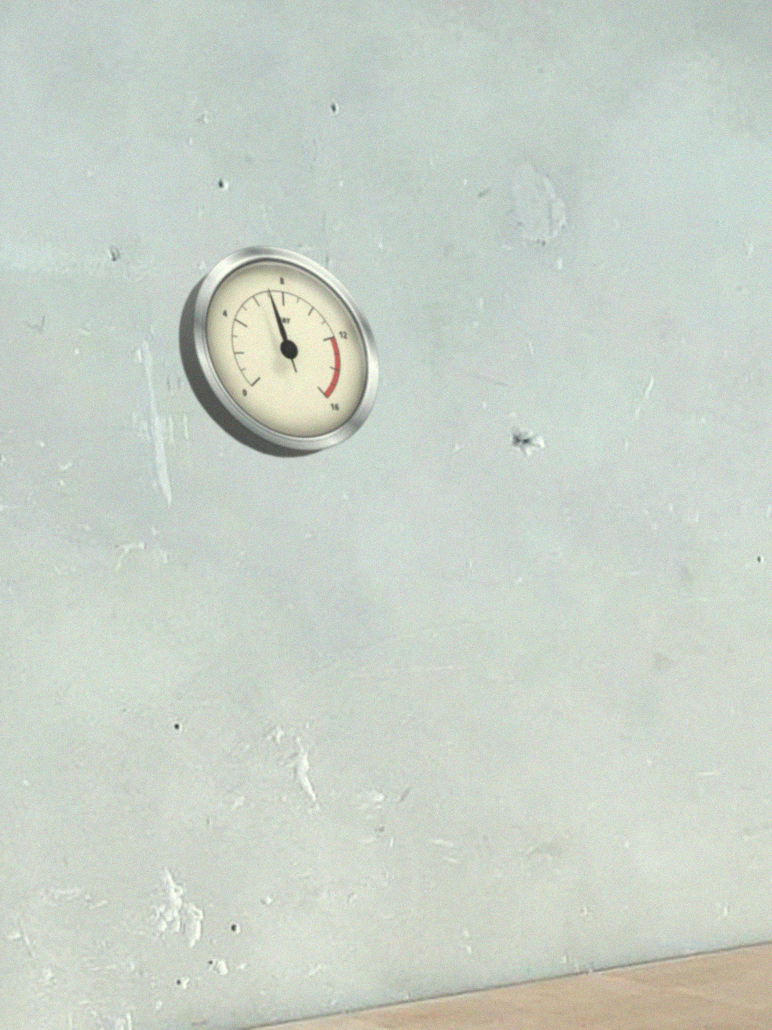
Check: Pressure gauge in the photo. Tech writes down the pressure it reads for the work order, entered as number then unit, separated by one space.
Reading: 7 bar
